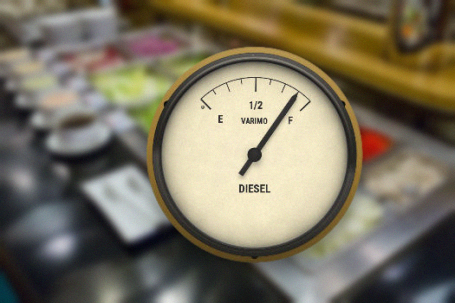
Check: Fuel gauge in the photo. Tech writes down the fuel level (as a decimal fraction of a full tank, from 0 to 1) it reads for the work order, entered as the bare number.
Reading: 0.875
